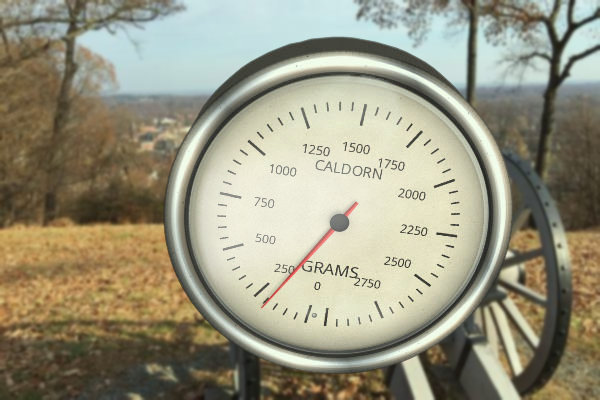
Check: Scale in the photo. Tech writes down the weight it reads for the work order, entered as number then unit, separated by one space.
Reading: 200 g
